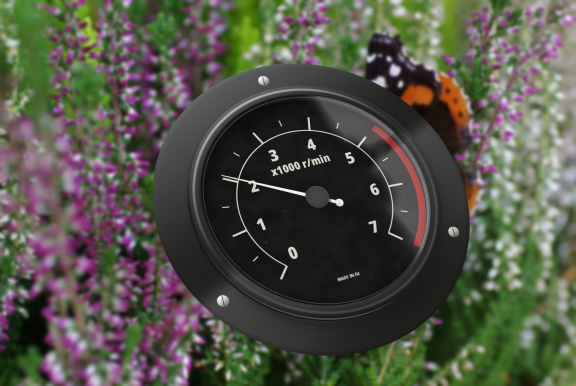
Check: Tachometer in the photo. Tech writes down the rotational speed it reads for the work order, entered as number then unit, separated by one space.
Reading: 2000 rpm
